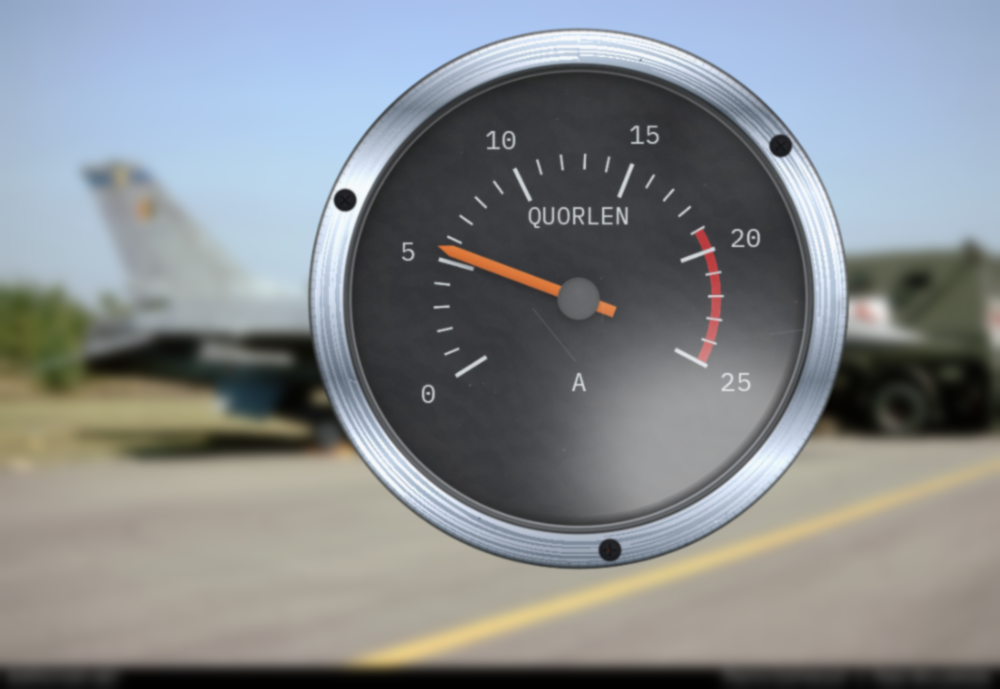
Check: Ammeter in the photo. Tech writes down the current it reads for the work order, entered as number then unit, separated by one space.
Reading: 5.5 A
